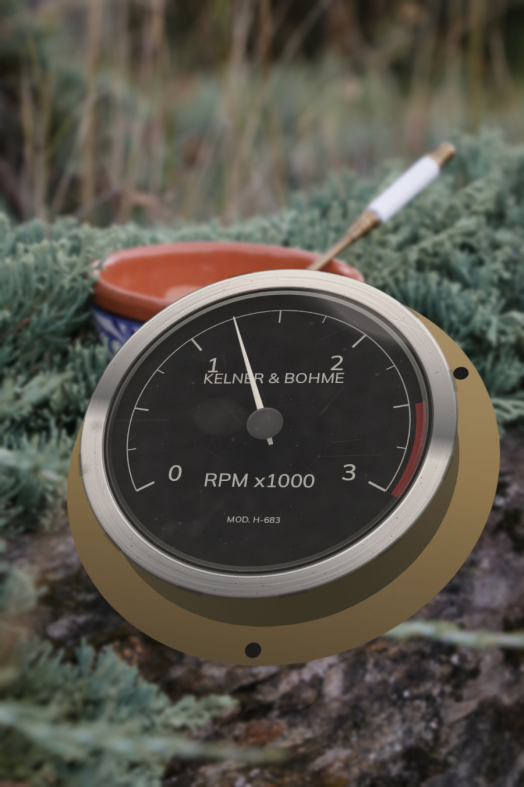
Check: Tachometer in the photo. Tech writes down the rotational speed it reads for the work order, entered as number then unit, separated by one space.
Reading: 1250 rpm
